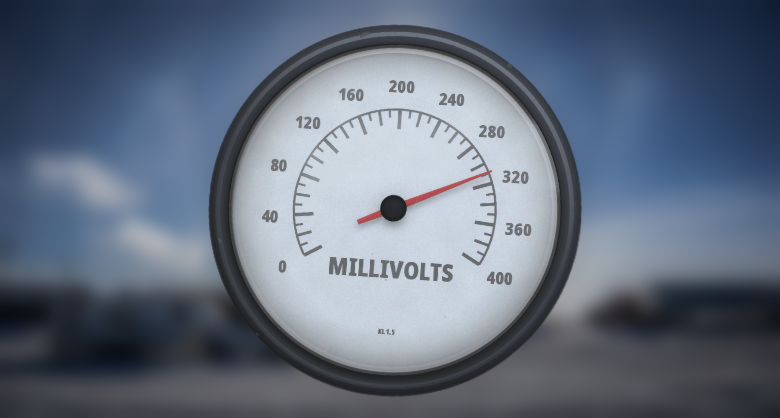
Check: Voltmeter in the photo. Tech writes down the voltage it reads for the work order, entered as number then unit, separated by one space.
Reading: 310 mV
